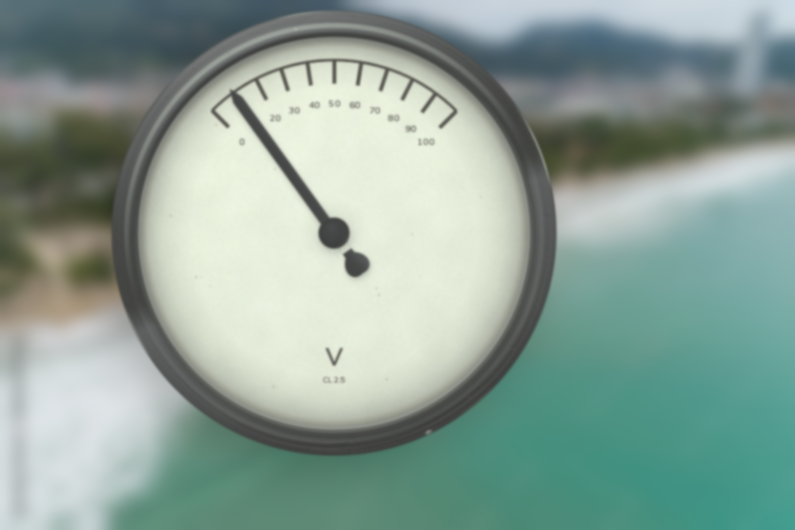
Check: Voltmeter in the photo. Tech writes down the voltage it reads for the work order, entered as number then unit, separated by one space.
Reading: 10 V
